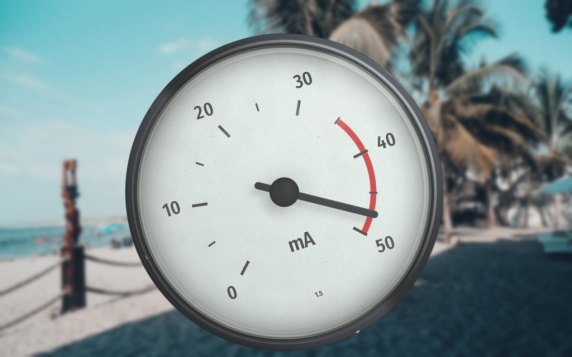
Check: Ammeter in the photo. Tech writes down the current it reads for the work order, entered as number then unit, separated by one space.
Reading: 47.5 mA
